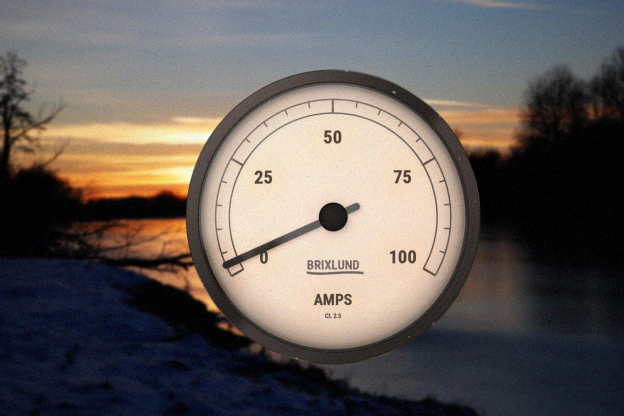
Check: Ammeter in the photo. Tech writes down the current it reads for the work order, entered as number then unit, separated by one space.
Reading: 2.5 A
